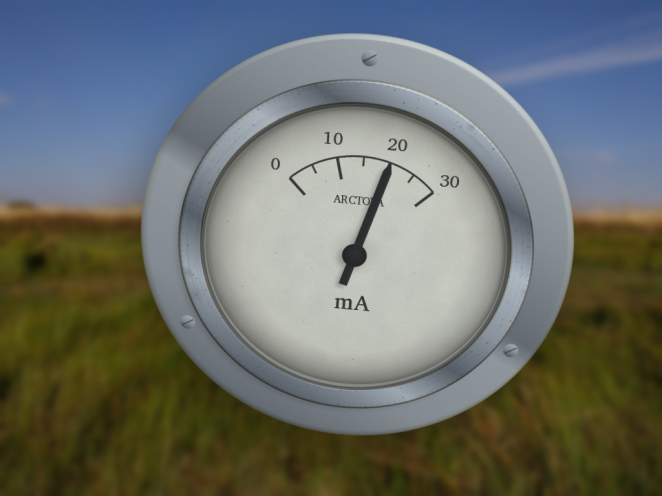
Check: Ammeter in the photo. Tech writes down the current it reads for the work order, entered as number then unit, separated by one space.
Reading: 20 mA
